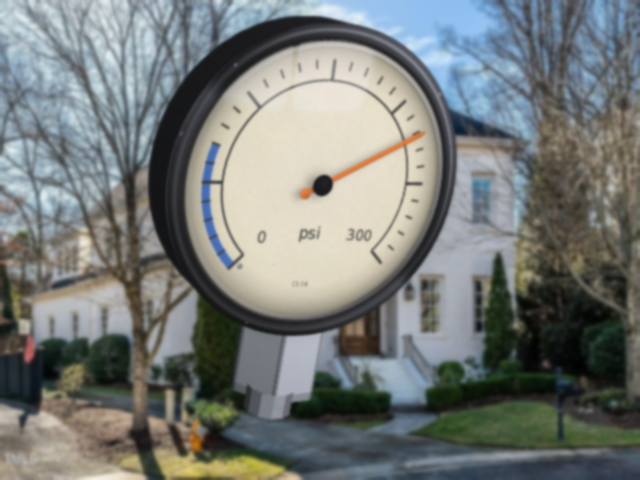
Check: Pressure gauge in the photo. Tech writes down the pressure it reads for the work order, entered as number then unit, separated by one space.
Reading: 220 psi
